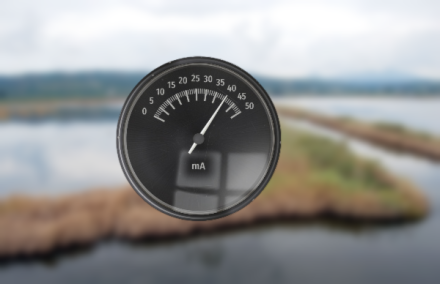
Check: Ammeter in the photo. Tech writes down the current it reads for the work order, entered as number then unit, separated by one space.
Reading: 40 mA
